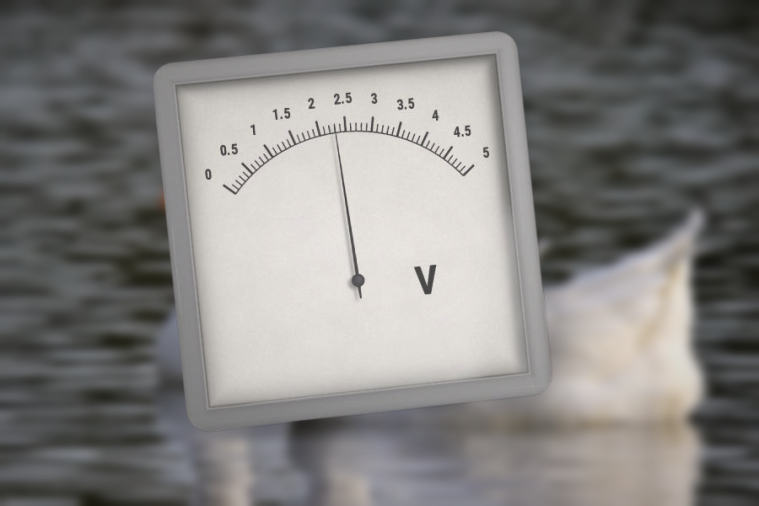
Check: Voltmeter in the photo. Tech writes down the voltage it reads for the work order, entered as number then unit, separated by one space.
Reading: 2.3 V
